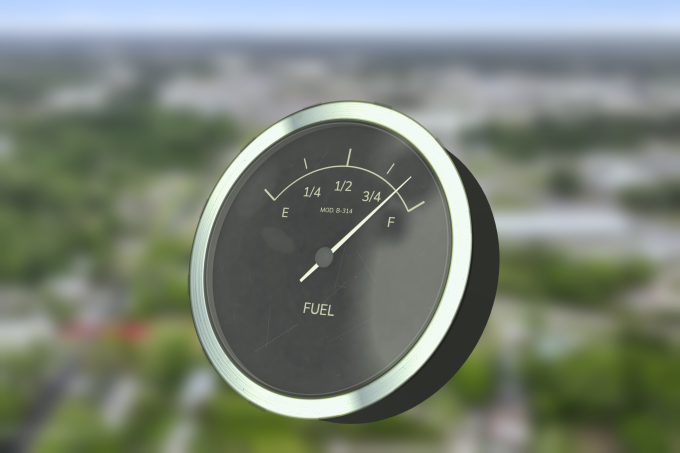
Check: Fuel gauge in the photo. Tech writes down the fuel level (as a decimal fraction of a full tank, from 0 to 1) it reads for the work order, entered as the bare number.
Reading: 0.875
